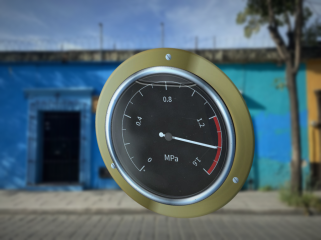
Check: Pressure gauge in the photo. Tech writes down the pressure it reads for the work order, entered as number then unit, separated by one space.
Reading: 1.4 MPa
